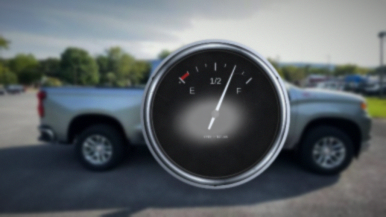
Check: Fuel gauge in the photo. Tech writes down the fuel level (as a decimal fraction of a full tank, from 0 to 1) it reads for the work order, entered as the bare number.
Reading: 0.75
